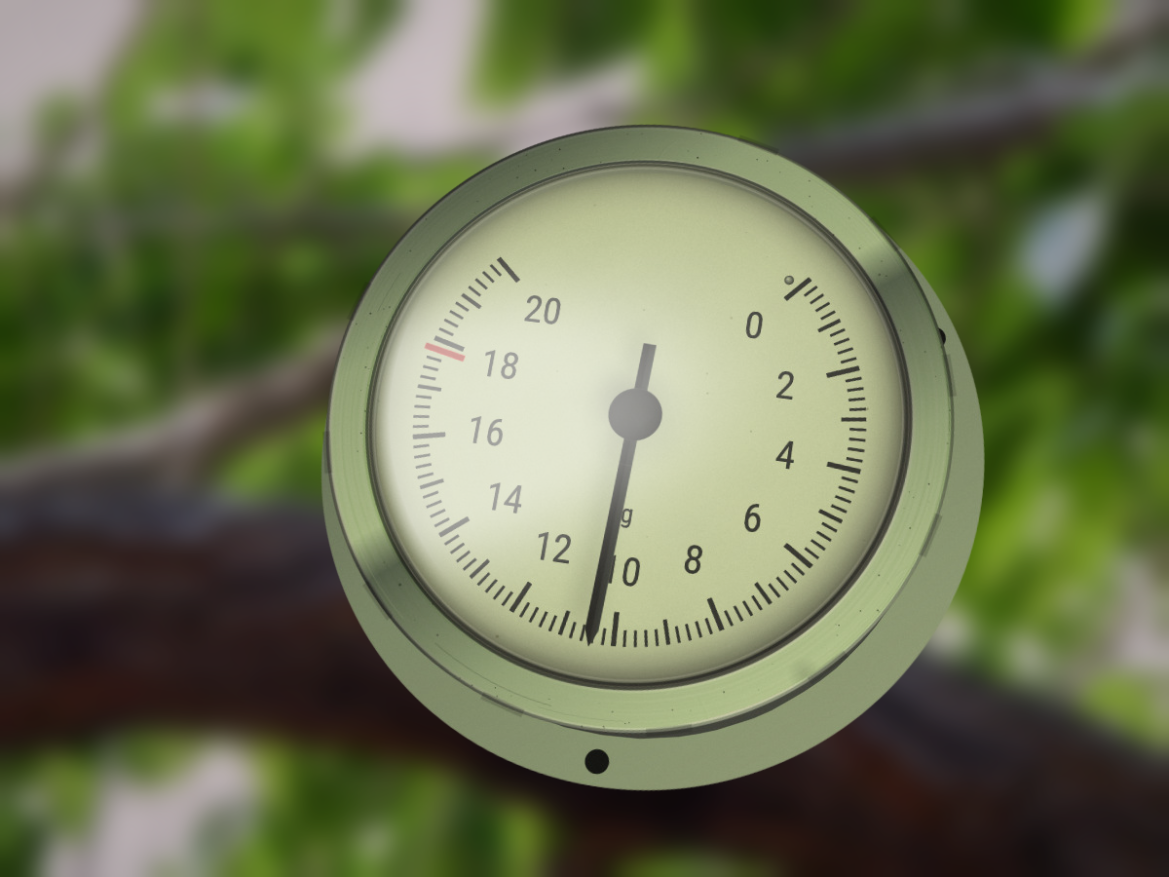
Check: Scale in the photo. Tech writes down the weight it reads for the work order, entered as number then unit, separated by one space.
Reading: 10.4 kg
